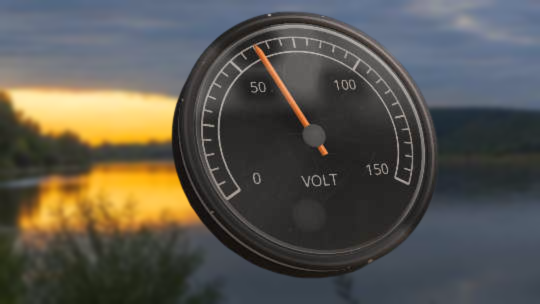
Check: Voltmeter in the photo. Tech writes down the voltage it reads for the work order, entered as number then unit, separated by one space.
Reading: 60 V
